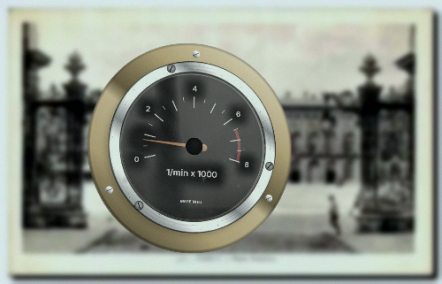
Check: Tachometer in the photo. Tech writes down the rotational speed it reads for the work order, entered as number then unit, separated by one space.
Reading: 750 rpm
